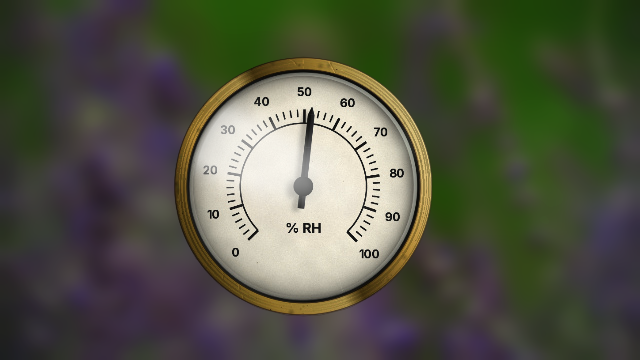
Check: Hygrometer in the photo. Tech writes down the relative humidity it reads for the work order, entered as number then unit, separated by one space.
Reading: 52 %
